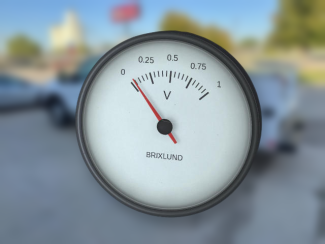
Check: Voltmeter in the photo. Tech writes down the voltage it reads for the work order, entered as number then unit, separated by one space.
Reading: 0.05 V
